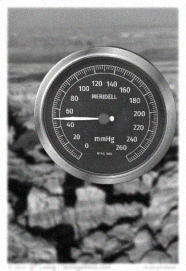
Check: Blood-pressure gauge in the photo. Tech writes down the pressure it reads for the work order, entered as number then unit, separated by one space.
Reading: 50 mmHg
